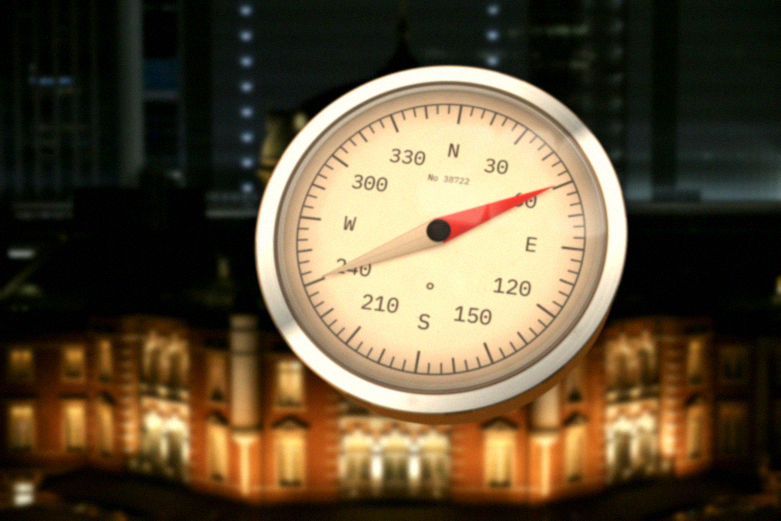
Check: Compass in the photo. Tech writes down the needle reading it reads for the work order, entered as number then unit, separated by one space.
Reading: 60 °
